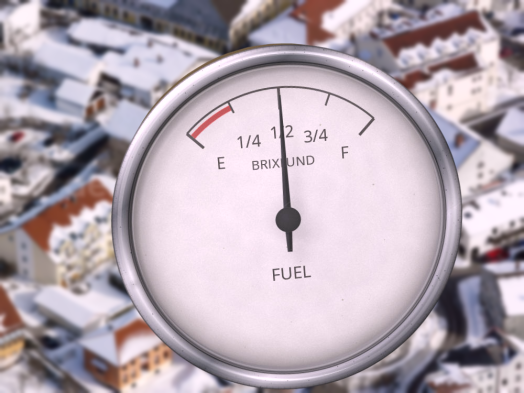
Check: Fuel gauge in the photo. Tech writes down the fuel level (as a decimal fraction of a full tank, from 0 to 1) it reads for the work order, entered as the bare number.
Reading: 0.5
